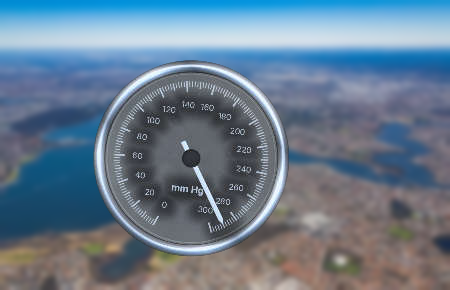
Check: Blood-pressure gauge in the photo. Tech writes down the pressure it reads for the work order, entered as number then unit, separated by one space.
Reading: 290 mmHg
